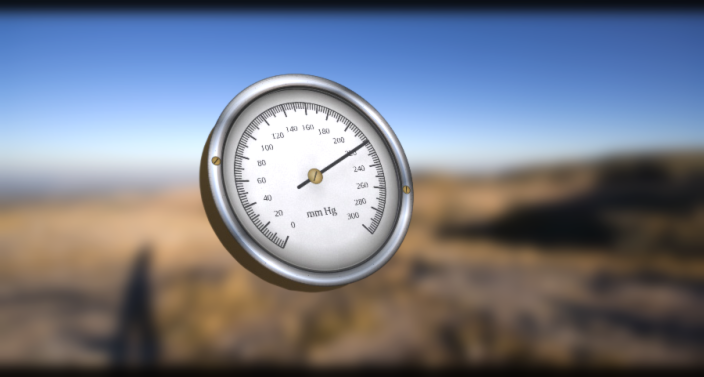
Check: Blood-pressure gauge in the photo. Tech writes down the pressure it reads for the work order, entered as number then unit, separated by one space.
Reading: 220 mmHg
